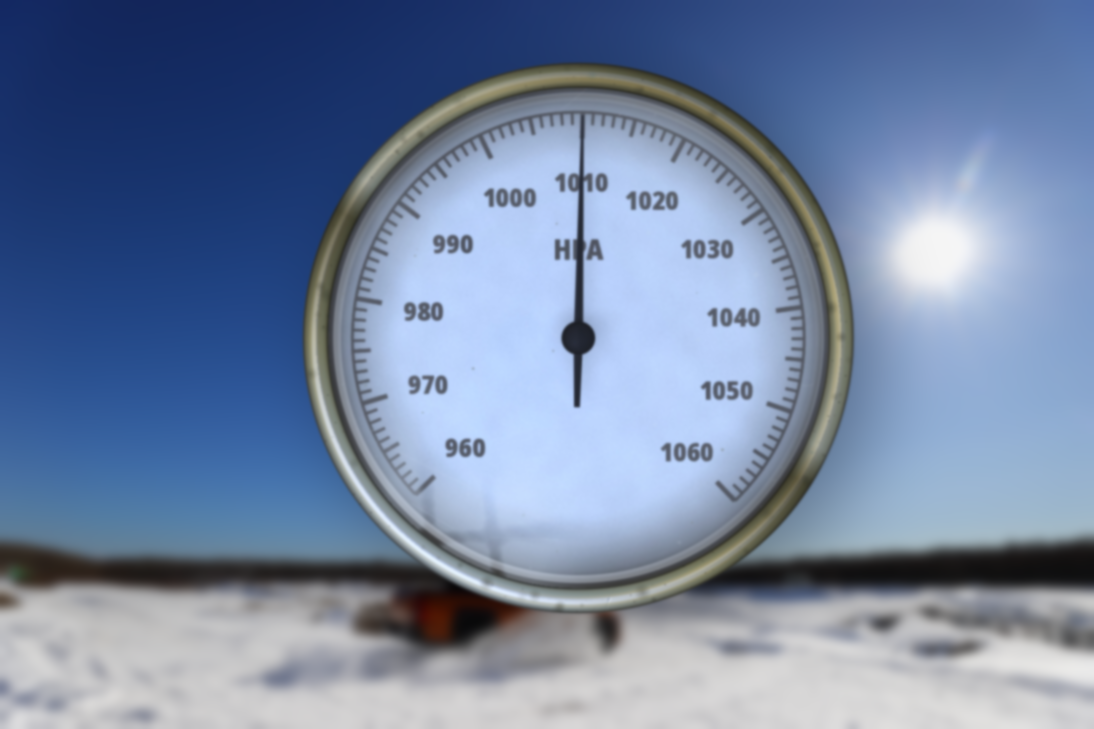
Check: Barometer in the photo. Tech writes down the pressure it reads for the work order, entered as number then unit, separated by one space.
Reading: 1010 hPa
